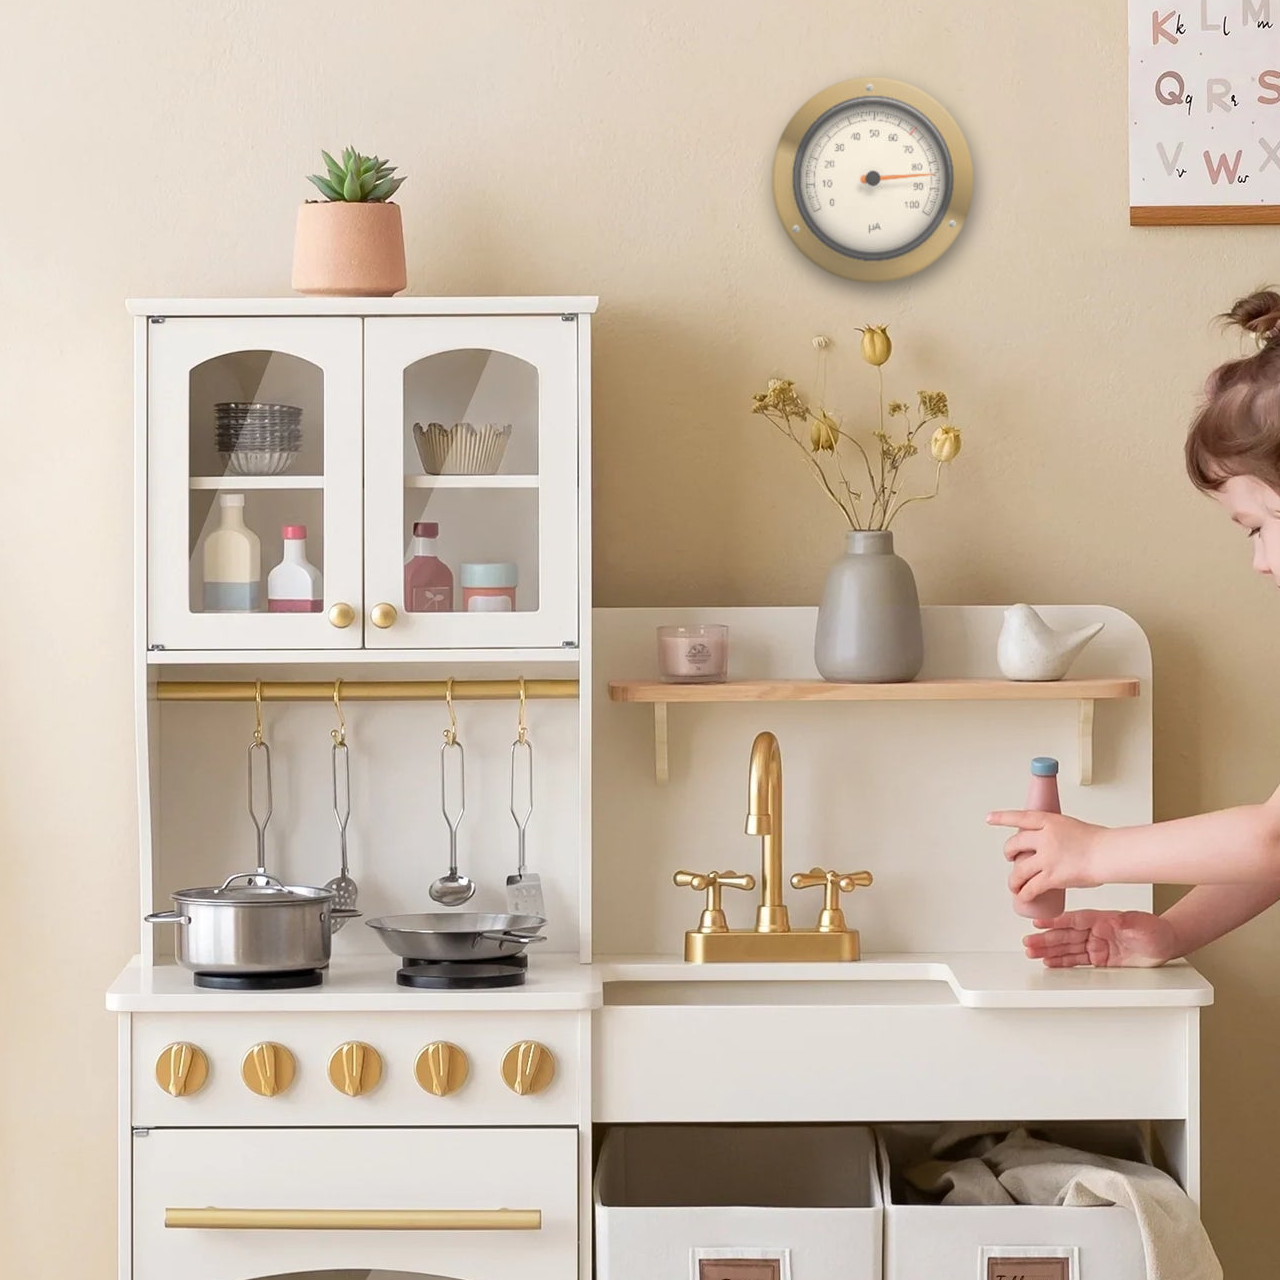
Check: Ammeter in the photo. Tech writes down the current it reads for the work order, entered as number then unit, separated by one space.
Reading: 85 µA
